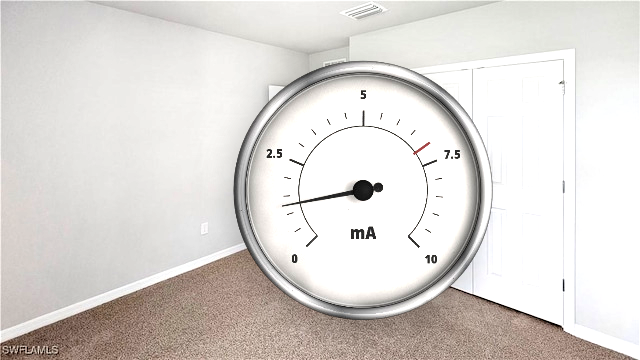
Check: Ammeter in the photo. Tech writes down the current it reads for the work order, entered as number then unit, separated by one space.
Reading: 1.25 mA
